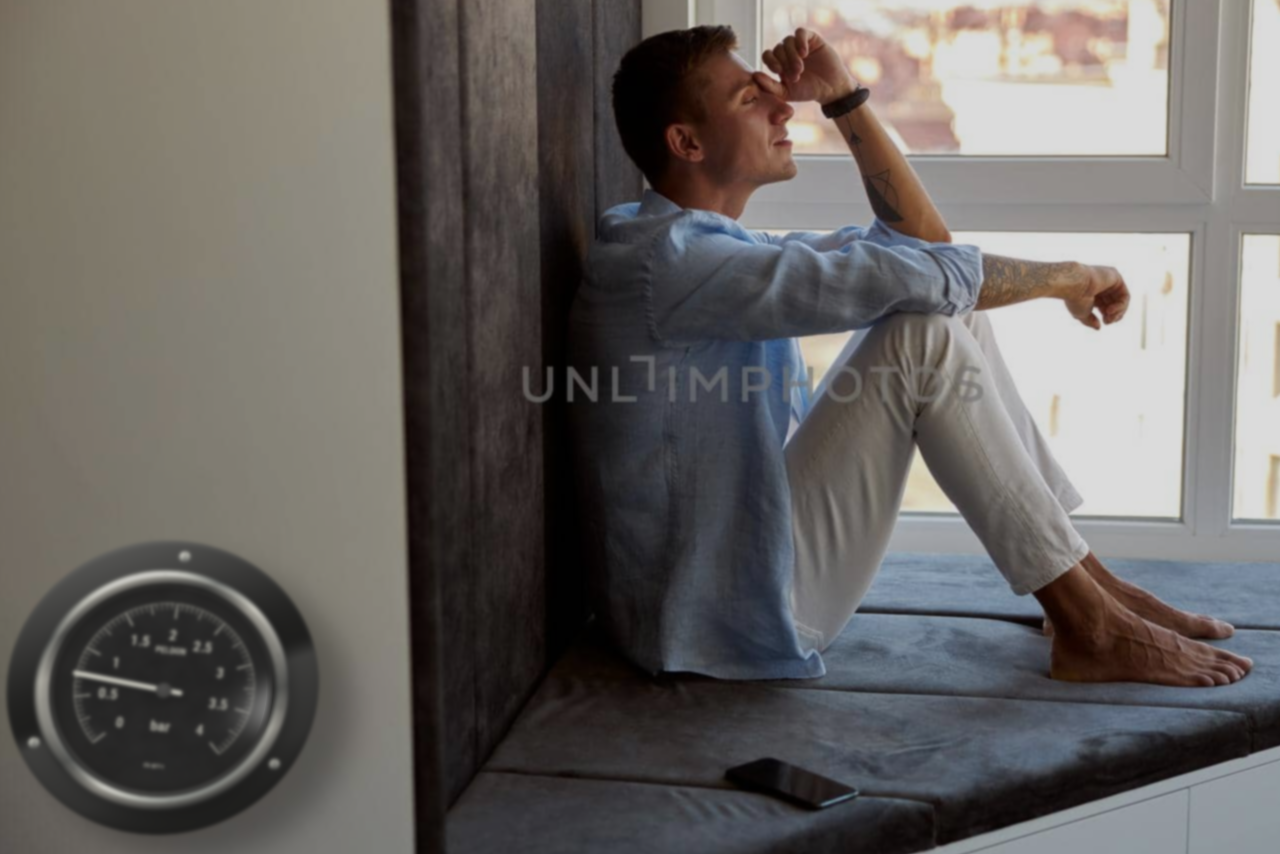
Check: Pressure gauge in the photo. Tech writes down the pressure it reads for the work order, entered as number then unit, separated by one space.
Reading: 0.75 bar
